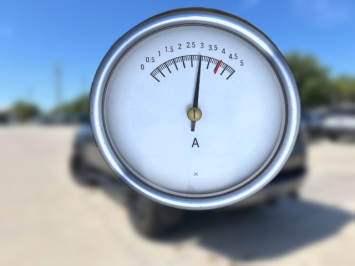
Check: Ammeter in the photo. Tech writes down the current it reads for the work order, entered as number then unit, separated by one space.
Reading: 3 A
